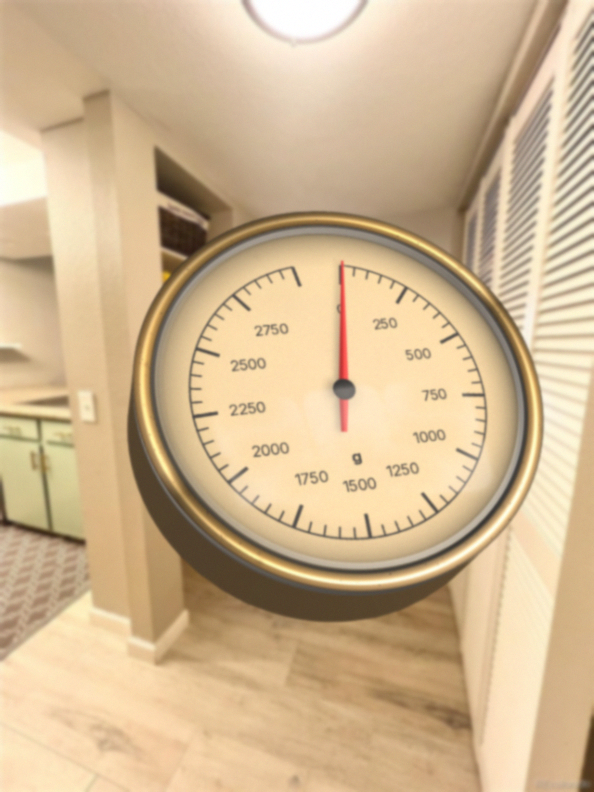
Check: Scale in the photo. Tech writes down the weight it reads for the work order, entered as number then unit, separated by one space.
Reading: 0 g
